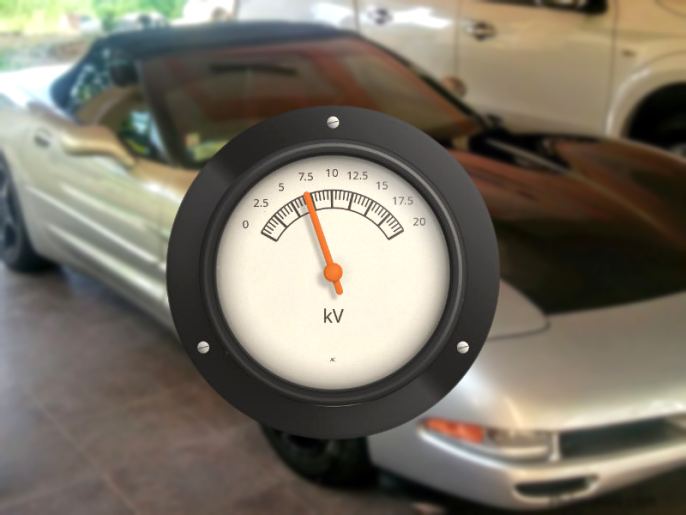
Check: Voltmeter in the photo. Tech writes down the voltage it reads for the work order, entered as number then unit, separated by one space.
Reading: 7 kV
